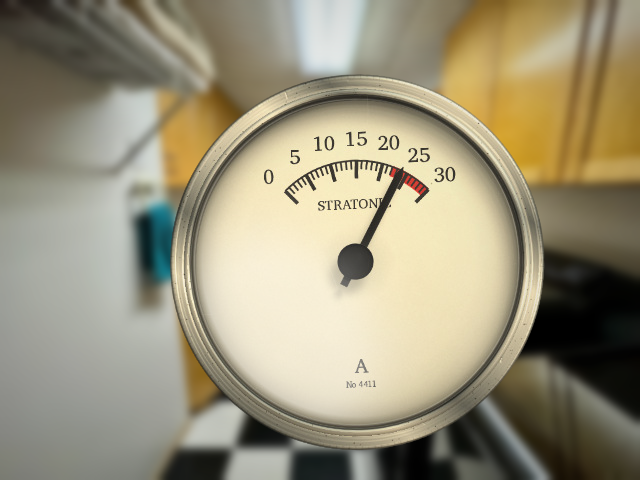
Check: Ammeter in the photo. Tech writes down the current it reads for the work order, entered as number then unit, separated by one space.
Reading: 24 A
